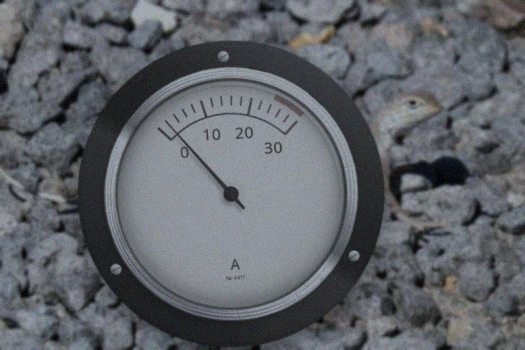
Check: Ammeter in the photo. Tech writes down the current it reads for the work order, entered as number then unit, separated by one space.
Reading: 2 A
